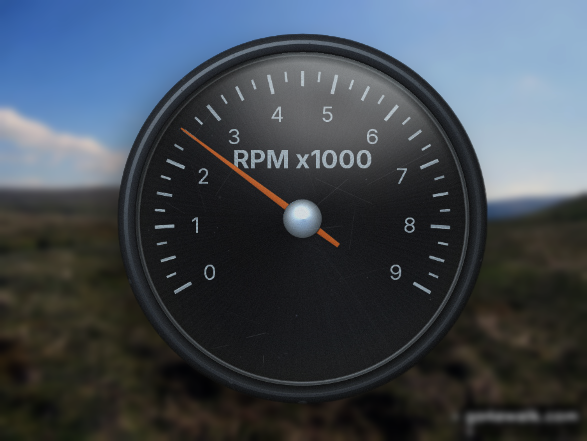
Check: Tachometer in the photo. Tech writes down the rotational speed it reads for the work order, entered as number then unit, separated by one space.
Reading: 2500 rpm
